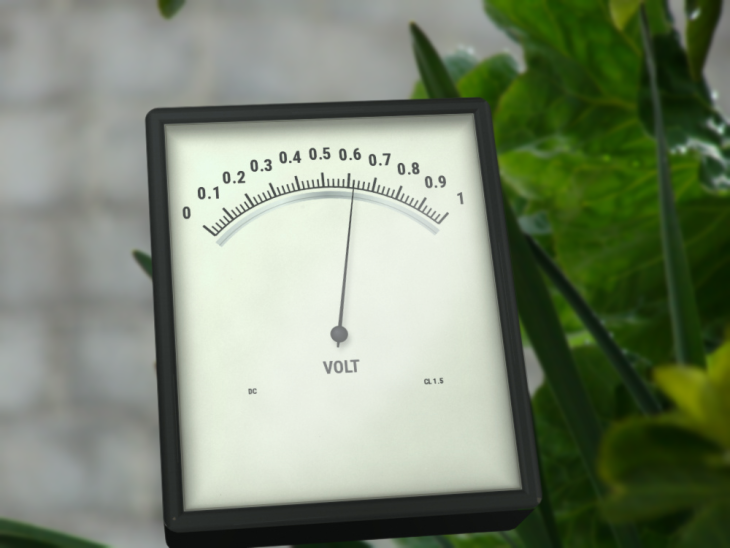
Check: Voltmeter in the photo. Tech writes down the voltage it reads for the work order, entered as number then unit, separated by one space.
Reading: 0.62 V
